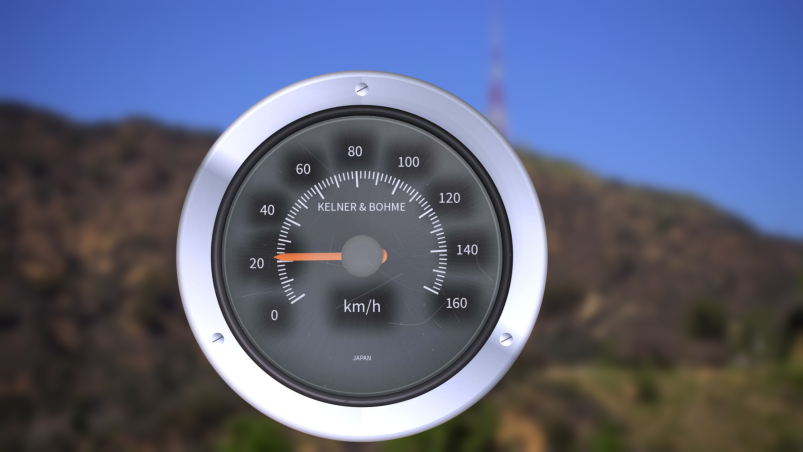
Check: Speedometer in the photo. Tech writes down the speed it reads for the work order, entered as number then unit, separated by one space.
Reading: 22 km/h
